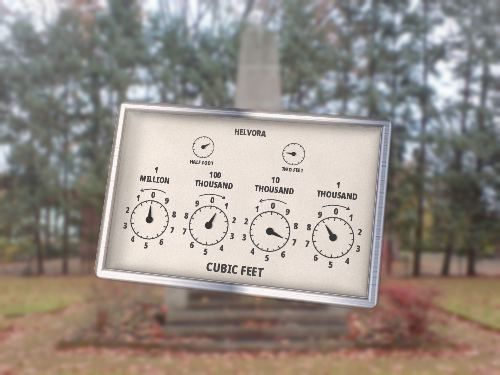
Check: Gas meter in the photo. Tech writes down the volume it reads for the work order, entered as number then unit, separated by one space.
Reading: 6900 ft³
